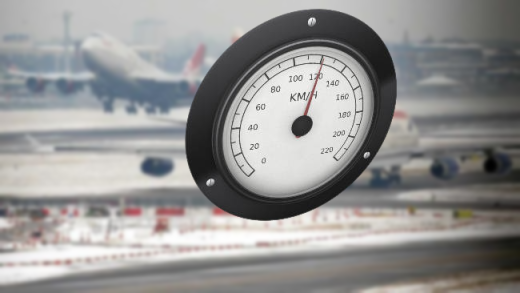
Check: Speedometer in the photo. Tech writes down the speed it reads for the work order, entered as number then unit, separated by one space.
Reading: 120 km/h
